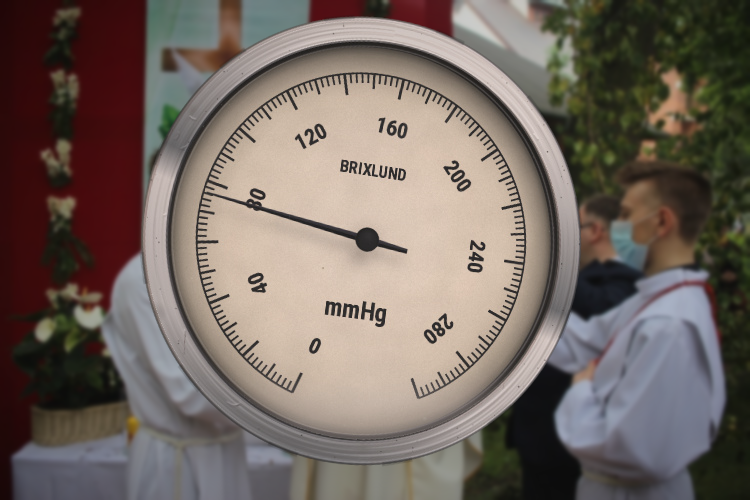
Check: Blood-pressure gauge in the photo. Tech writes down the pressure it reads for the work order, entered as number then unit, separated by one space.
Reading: 76 mmHg
